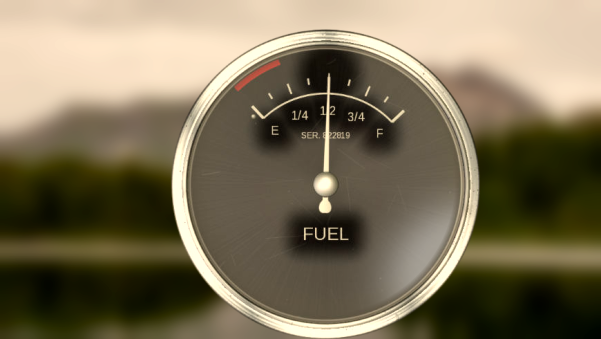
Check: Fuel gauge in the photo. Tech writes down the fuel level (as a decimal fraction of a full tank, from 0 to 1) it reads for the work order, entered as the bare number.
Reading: 0.5
